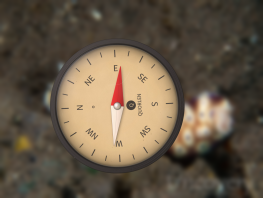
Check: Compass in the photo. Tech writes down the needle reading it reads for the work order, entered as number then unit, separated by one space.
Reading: 97.5 °
